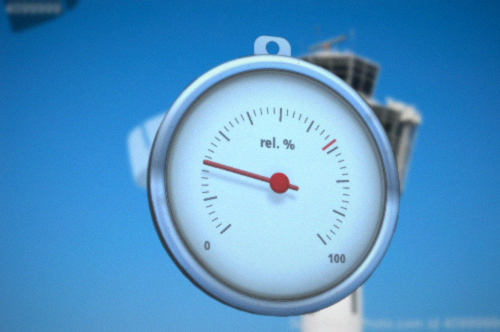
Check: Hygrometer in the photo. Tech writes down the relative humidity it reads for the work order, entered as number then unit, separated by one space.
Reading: 20 %
